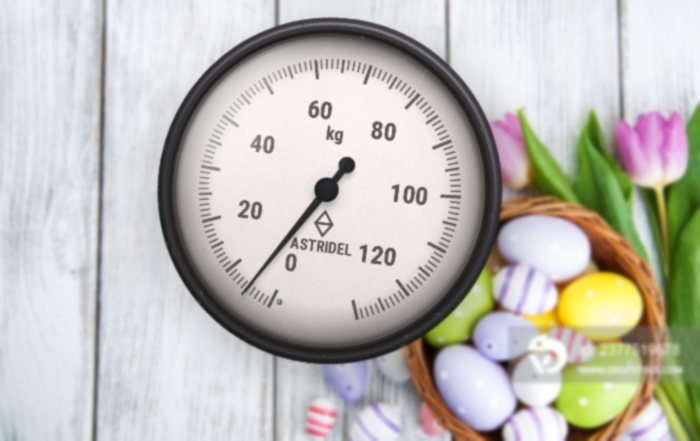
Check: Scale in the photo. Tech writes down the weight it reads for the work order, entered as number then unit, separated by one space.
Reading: 5 kg
